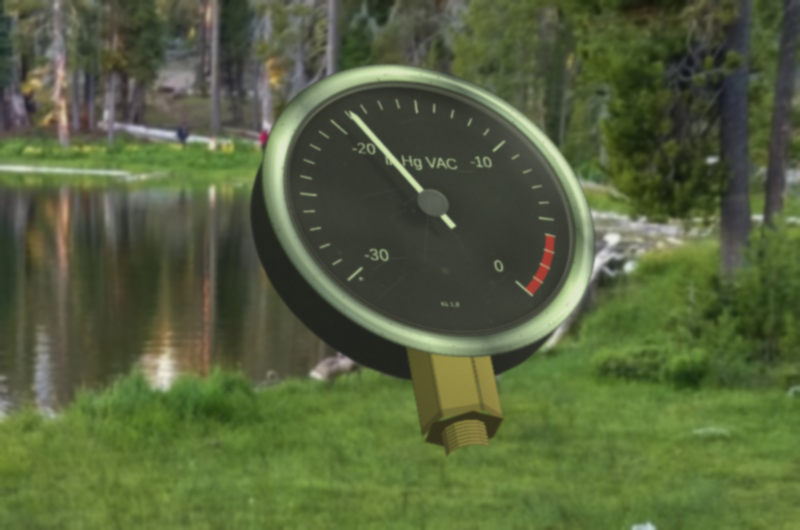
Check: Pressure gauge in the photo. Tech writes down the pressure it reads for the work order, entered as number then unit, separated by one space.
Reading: -19 inHg
